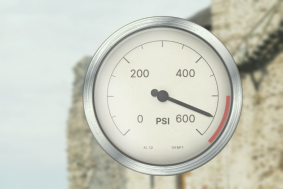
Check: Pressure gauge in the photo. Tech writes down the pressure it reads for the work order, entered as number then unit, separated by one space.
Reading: 550 psi
